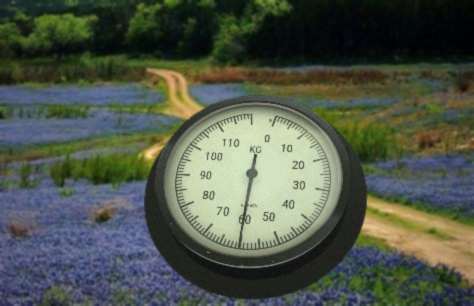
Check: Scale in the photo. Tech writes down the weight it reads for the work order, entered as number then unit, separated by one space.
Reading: 60 kg
